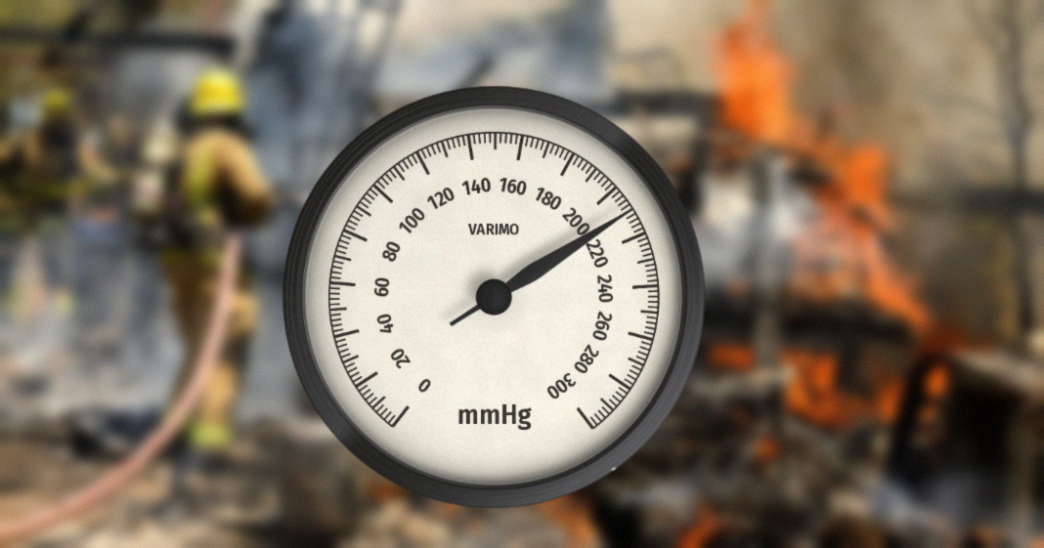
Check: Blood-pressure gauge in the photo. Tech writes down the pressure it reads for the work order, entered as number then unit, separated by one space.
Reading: 210 mmHg
